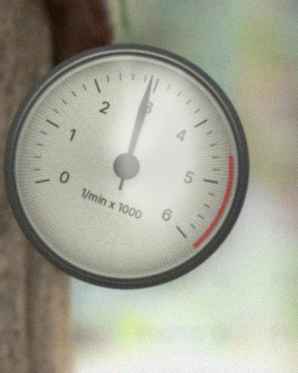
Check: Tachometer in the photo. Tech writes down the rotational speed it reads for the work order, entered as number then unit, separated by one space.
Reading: 2900 rpm
